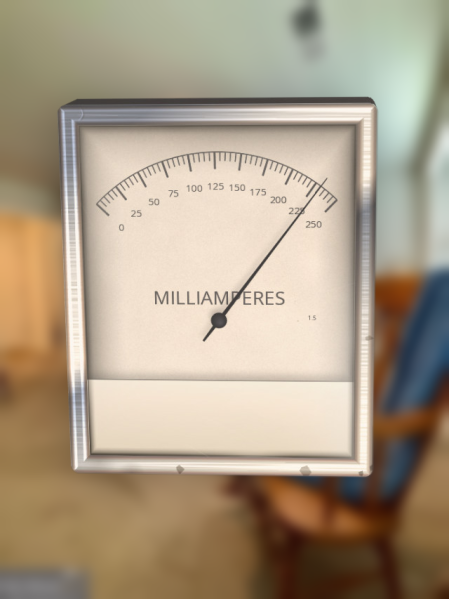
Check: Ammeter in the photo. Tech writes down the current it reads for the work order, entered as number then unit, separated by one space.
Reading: 230 mA
